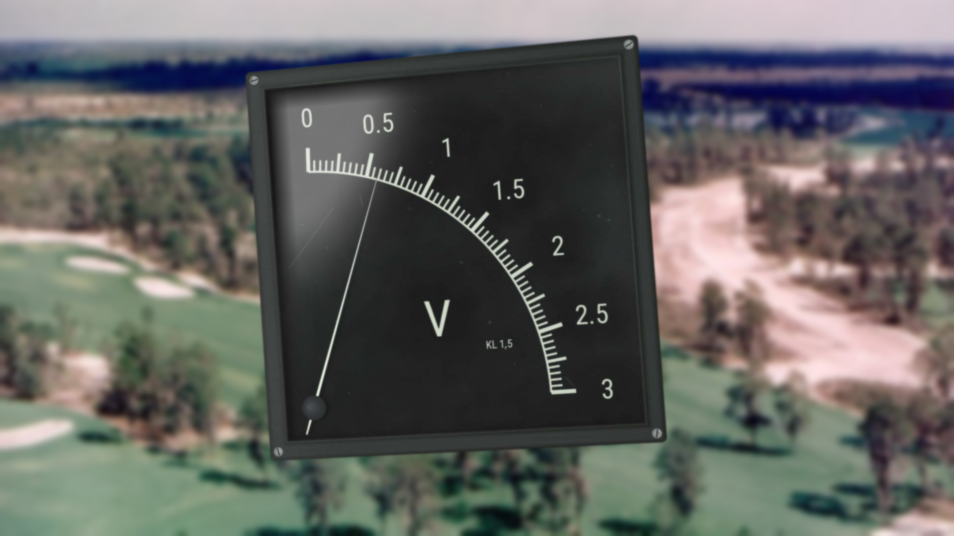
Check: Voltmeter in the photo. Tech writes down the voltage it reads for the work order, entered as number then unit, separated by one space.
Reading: 0.6 V
